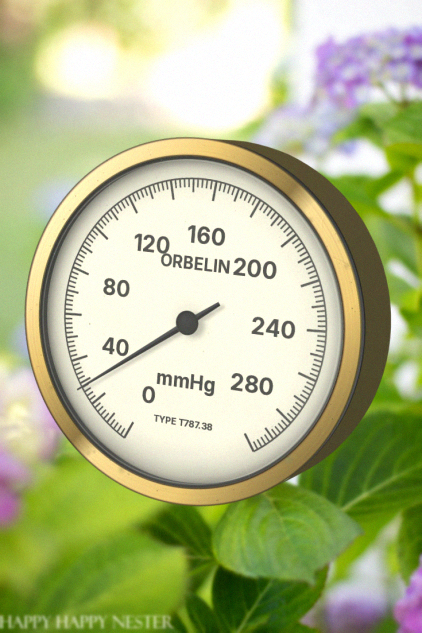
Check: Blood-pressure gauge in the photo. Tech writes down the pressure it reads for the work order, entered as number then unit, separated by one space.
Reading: 28 mmHg
